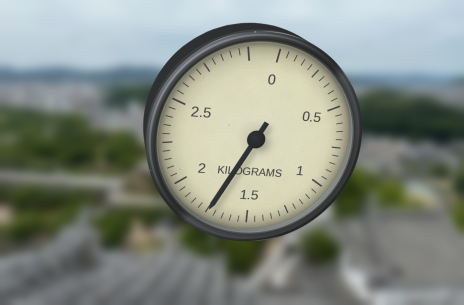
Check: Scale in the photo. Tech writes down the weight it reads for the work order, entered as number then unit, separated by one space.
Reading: 1.75 kg
